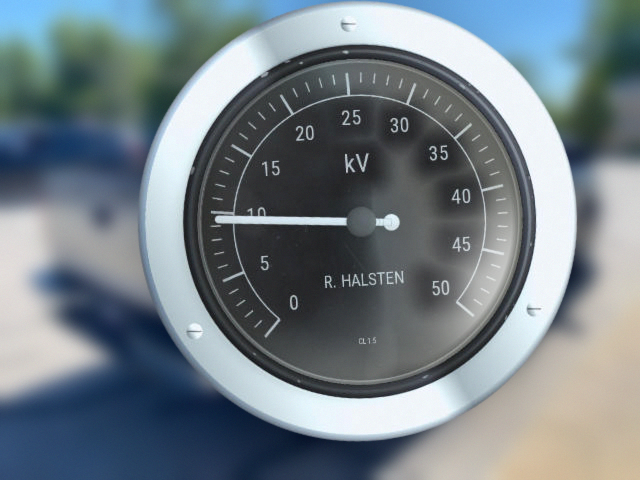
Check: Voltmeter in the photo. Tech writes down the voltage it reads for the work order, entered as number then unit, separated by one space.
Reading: 9.5 kV
